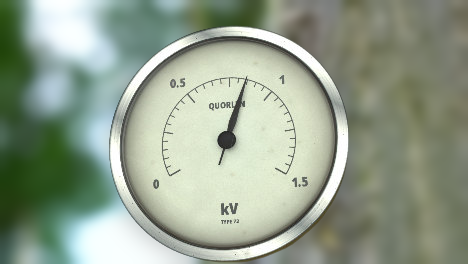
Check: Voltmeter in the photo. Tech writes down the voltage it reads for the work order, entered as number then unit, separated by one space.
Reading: 0.85 kV
